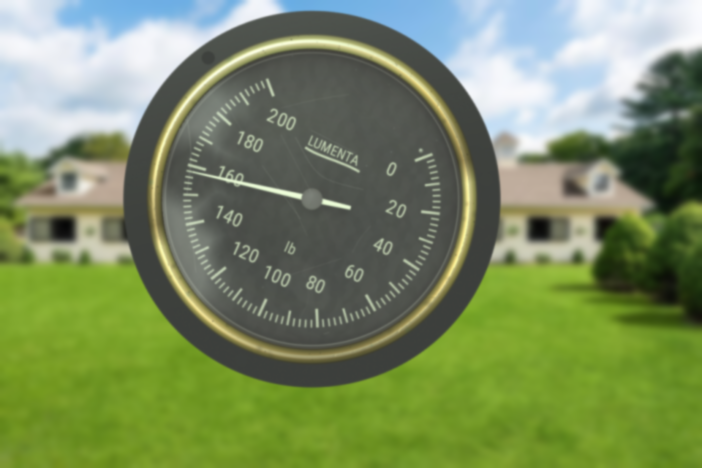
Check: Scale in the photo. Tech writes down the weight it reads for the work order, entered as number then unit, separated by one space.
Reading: 158 lb
